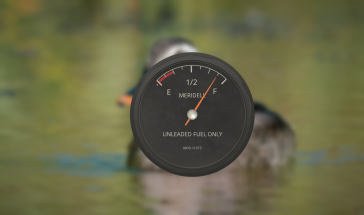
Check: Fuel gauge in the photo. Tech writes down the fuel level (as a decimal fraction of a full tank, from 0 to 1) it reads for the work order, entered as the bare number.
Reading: 0.875
